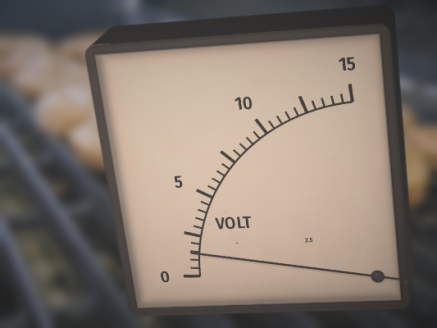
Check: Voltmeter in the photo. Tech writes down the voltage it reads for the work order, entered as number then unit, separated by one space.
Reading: 1.5 V
